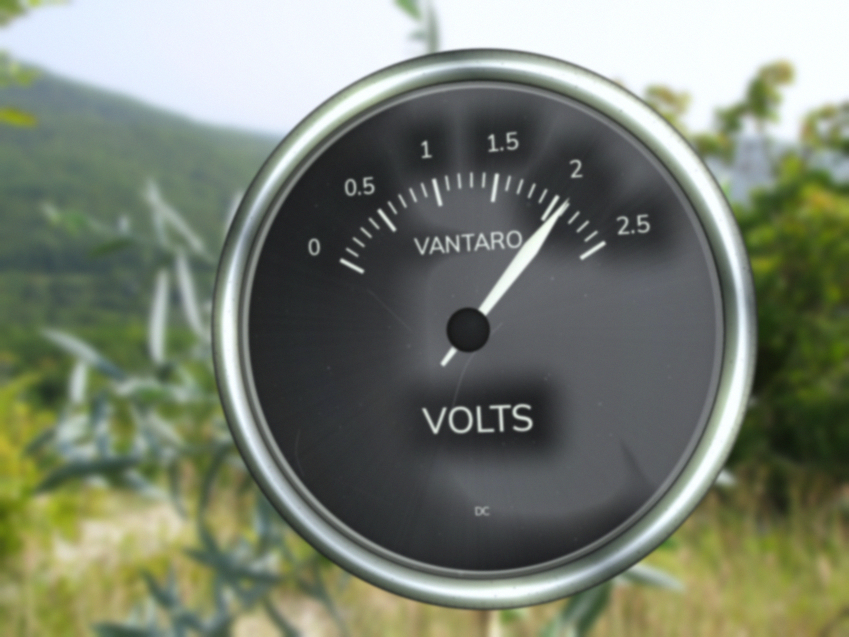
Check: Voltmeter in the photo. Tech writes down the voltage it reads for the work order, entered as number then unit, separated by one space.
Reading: 2.1 V
